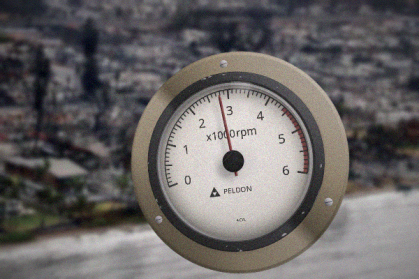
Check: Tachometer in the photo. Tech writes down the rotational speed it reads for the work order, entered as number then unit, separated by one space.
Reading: 2800 rpm
